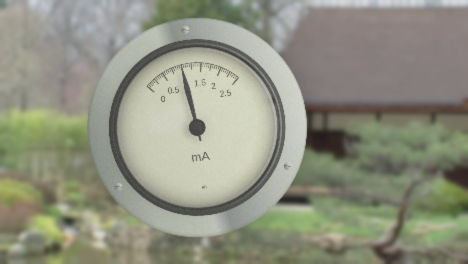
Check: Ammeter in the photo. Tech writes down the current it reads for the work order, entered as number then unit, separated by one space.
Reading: 1 mA
